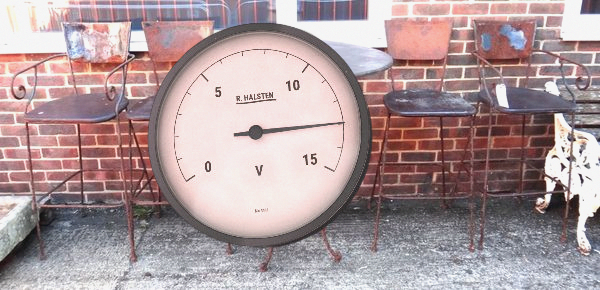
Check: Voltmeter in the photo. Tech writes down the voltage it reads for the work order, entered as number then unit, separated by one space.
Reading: 13 V
